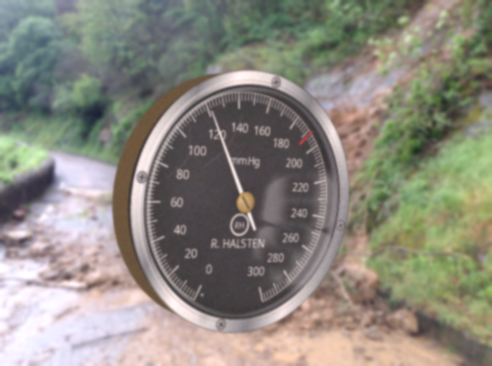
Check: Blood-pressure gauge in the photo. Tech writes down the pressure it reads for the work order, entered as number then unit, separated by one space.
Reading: 120 mmHg
